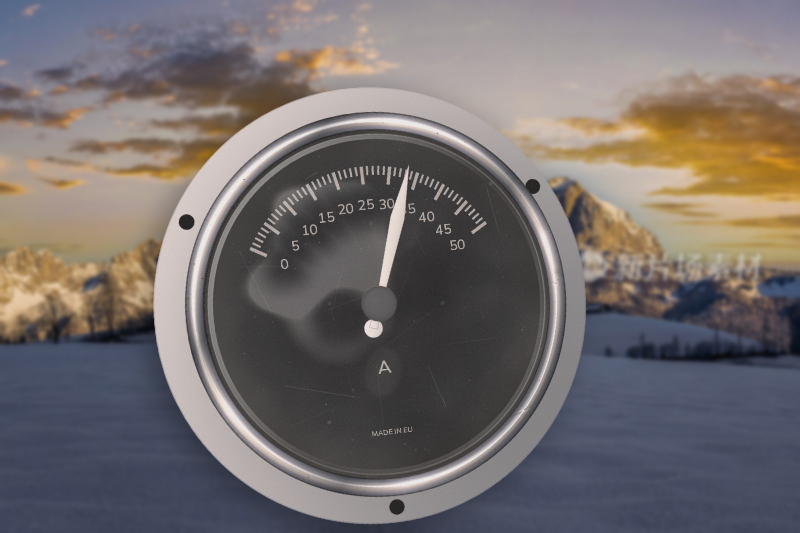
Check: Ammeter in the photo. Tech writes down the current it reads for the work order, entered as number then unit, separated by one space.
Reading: 33 A
